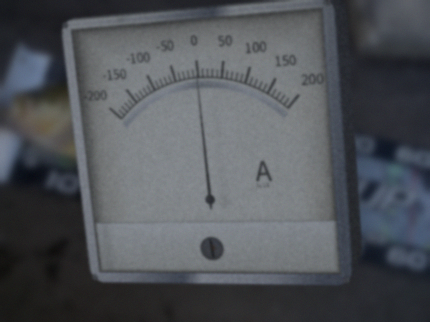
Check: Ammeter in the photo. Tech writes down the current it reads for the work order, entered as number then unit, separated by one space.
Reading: 0 A
